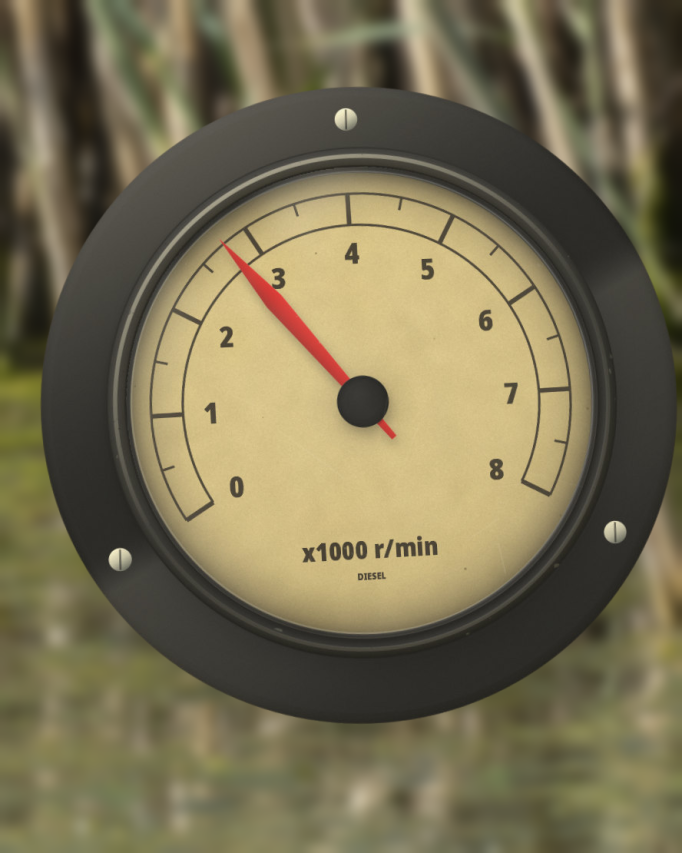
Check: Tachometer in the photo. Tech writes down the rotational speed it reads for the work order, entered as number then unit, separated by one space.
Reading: 2750 rpm
